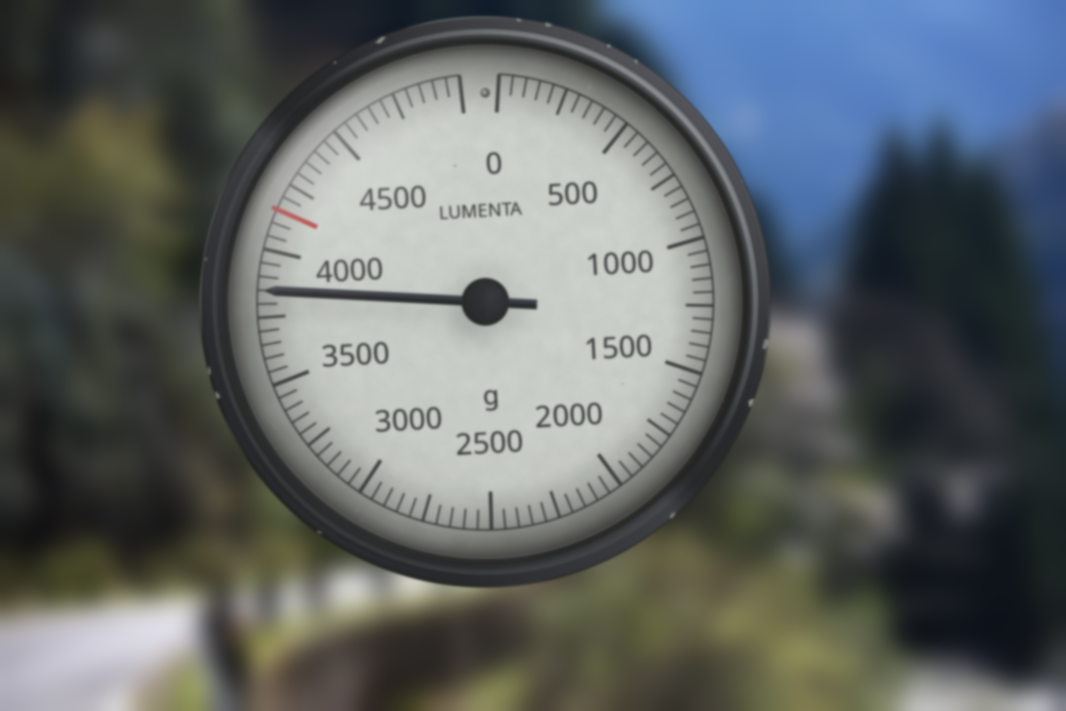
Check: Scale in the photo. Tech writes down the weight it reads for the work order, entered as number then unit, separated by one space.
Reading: 3850 g
